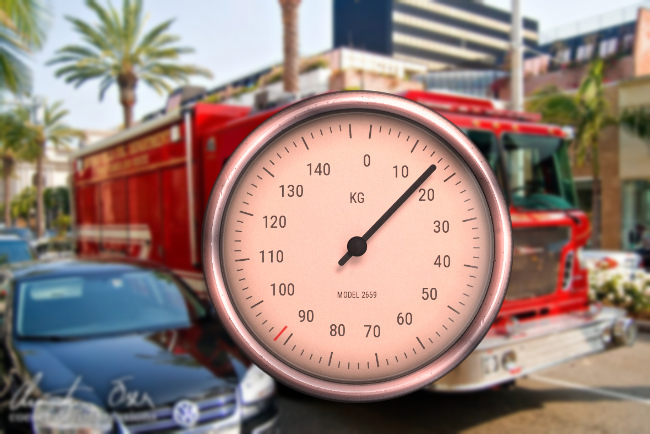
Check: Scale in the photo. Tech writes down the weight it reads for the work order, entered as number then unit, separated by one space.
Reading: 16 kg
